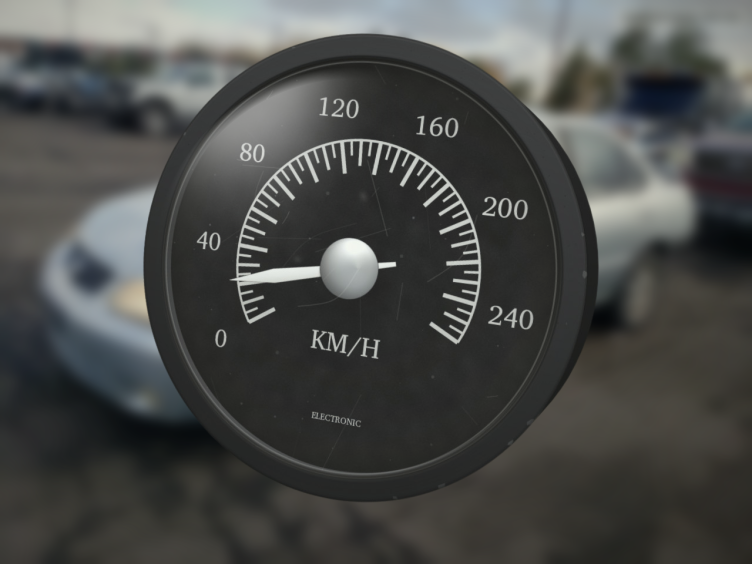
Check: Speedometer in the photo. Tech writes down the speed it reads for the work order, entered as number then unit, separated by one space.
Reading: 22.5 km/h
